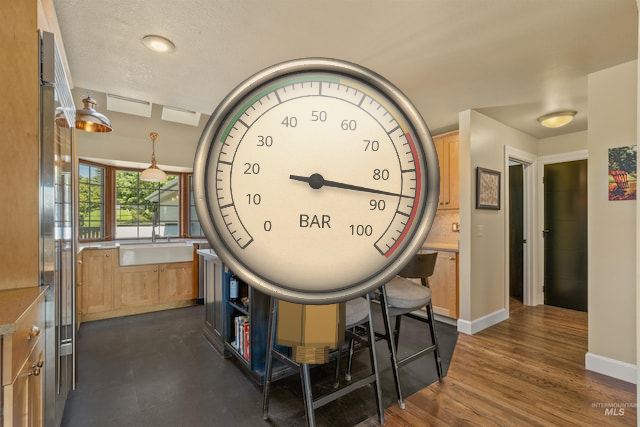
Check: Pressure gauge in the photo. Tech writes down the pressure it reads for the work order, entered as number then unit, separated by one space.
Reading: 86 bar
